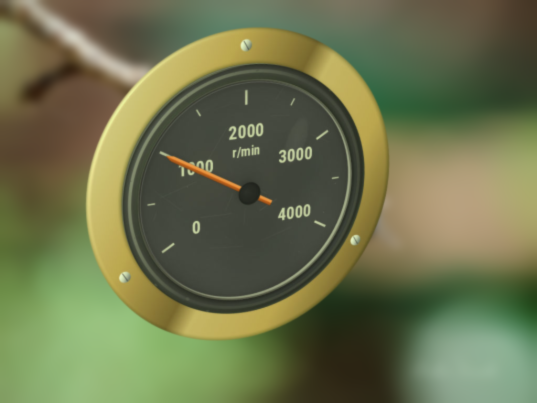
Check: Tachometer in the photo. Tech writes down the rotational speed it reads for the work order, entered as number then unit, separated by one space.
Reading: 1000 rpm
